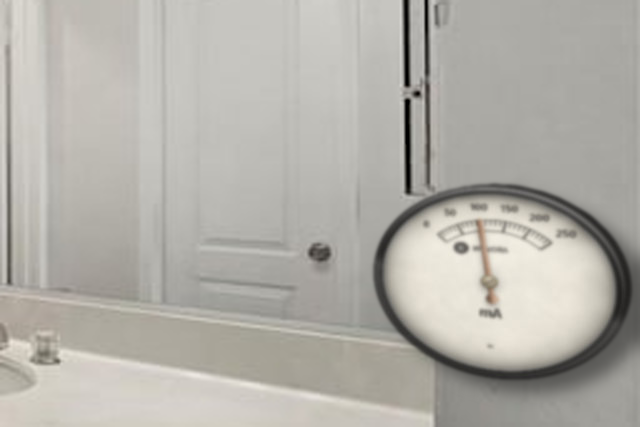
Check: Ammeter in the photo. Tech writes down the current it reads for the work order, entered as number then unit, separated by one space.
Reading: 100 mA
